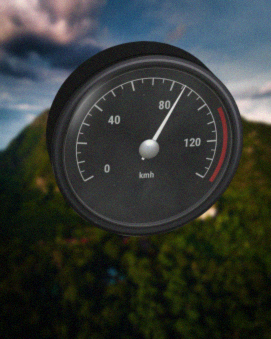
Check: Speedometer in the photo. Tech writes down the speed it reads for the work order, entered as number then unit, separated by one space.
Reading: 85 km/h
